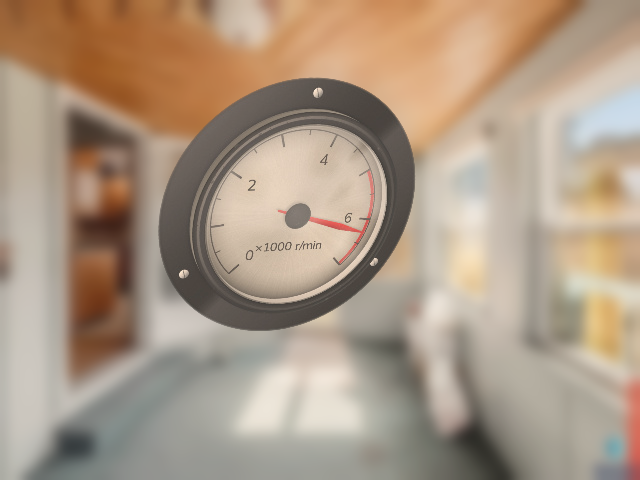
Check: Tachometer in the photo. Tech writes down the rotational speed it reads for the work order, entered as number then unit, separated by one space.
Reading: 6250 rpm
